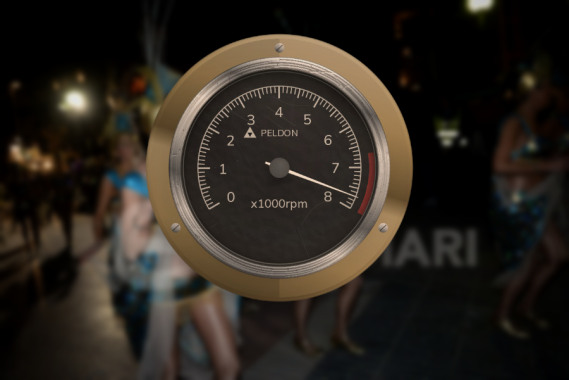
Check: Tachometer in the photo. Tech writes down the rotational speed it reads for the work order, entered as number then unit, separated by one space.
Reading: 7700 rpm
